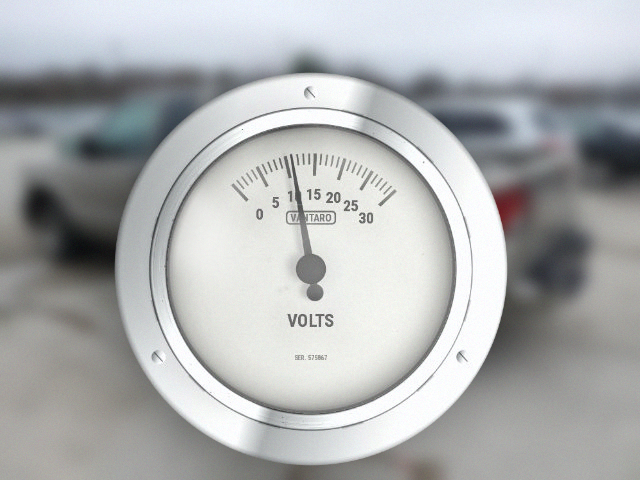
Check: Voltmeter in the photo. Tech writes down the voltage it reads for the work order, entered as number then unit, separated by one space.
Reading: 11 V
